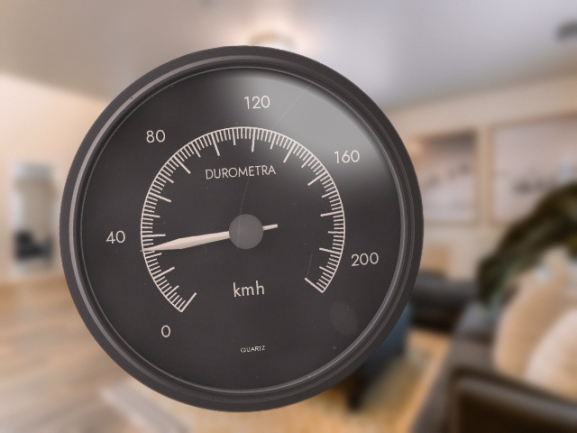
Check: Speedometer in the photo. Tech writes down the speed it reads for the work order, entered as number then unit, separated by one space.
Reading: 34 km/h
